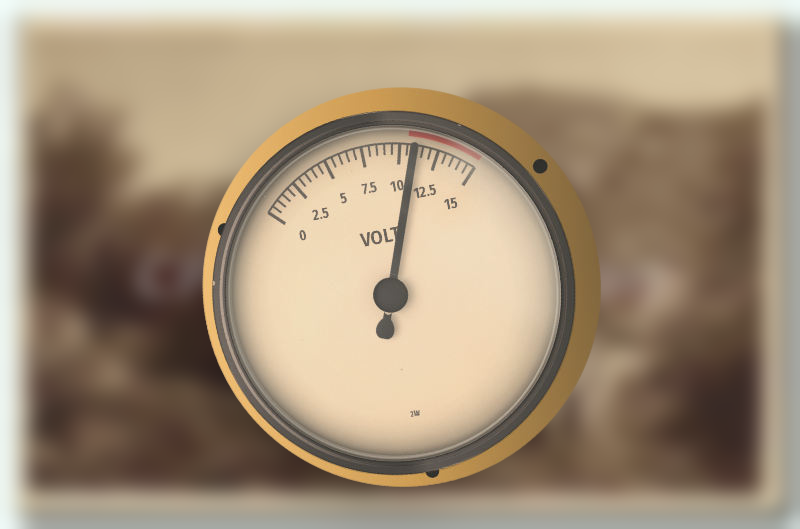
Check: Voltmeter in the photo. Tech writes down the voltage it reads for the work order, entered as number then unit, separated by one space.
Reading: 11 V
